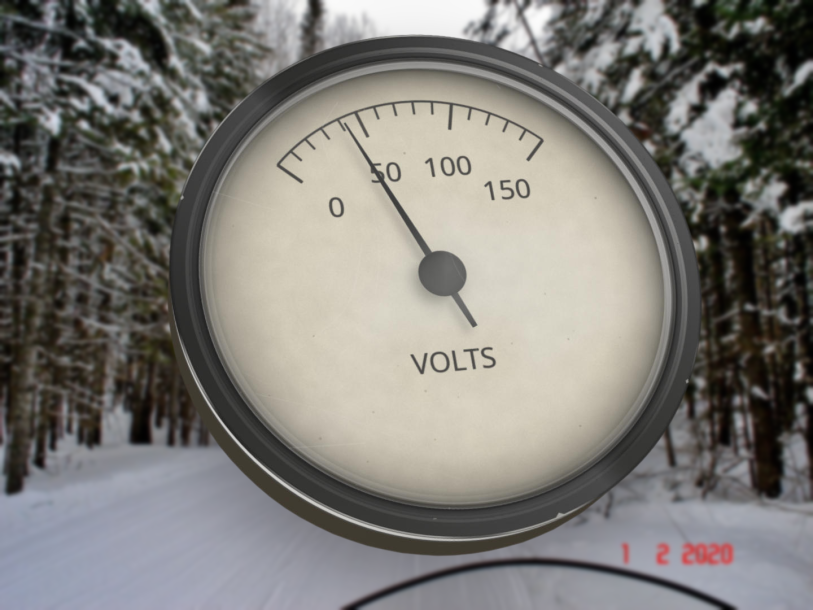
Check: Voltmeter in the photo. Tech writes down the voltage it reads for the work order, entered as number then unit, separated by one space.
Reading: 40 V
